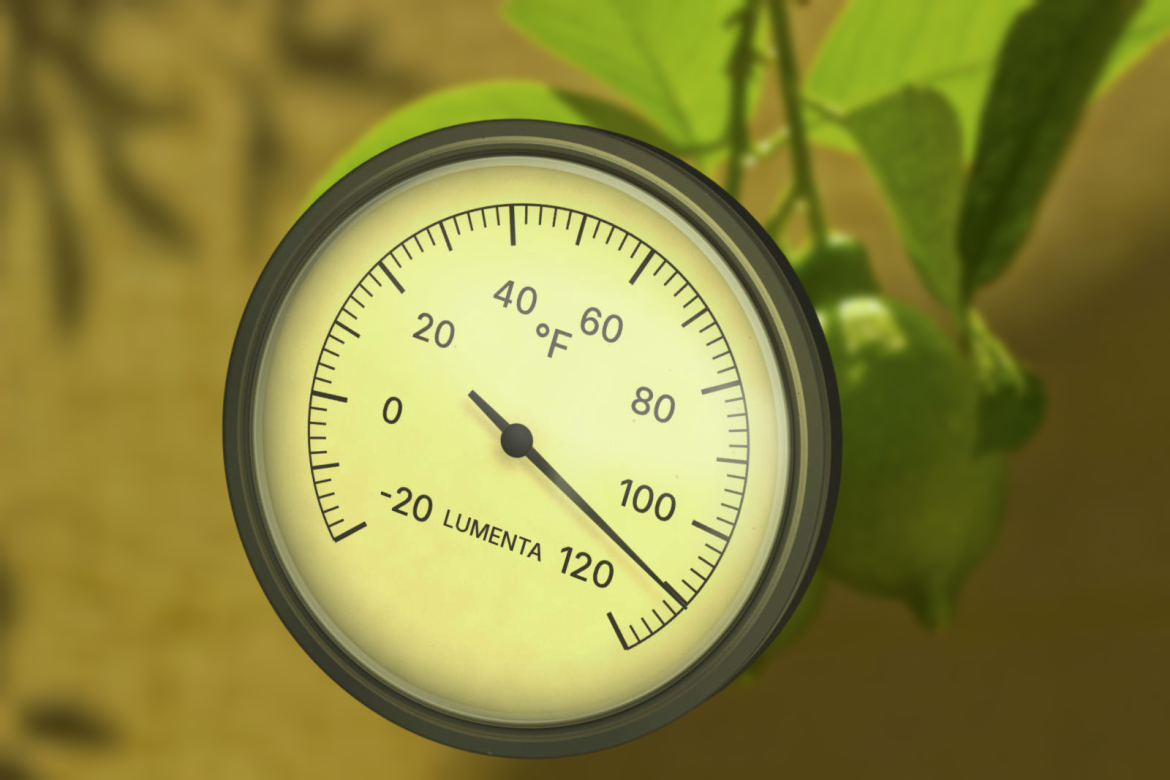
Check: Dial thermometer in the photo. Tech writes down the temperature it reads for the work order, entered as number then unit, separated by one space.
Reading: 110 °F
